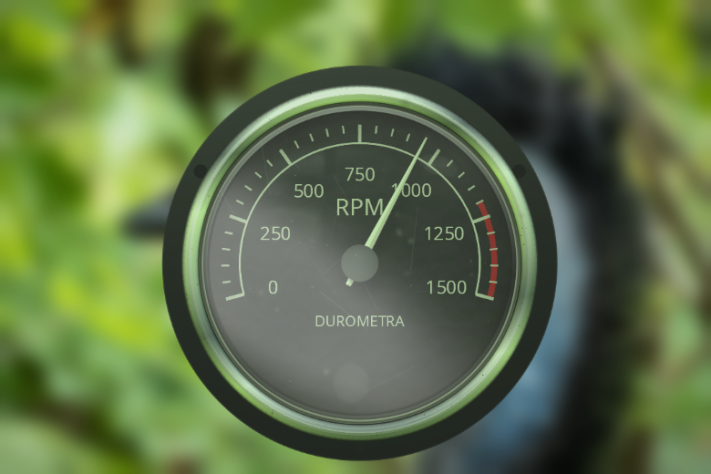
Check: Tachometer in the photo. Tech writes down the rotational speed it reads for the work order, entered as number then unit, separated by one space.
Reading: 950 rpm
